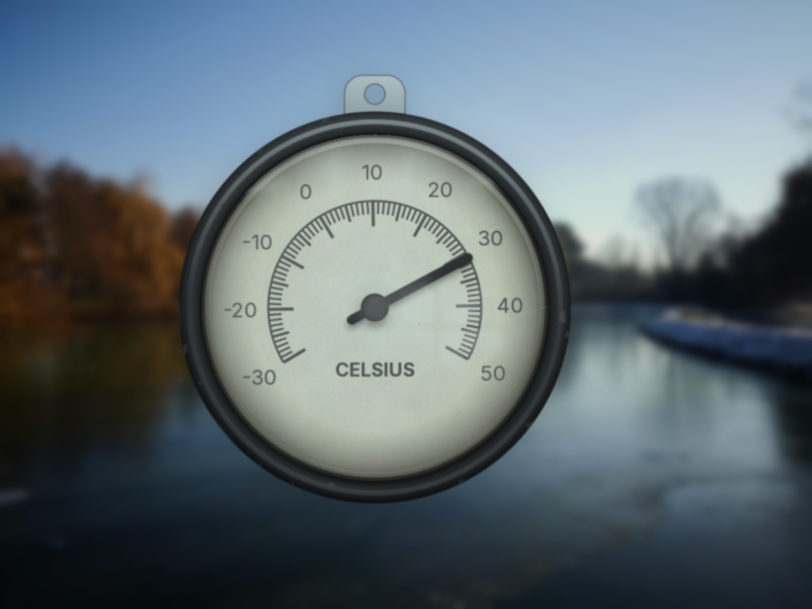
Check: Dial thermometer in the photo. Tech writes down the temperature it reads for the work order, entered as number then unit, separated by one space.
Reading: 31 °C
